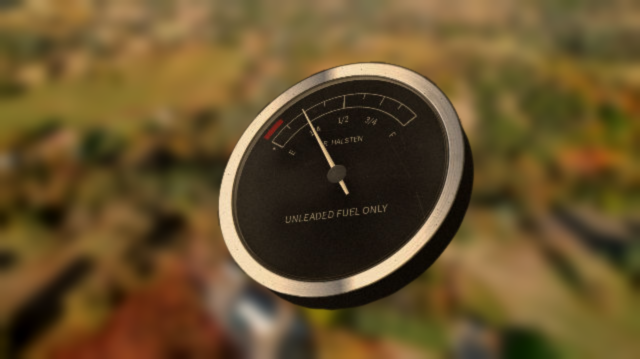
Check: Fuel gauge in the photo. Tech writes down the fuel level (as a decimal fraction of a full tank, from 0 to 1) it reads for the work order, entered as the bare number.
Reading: 0.25
